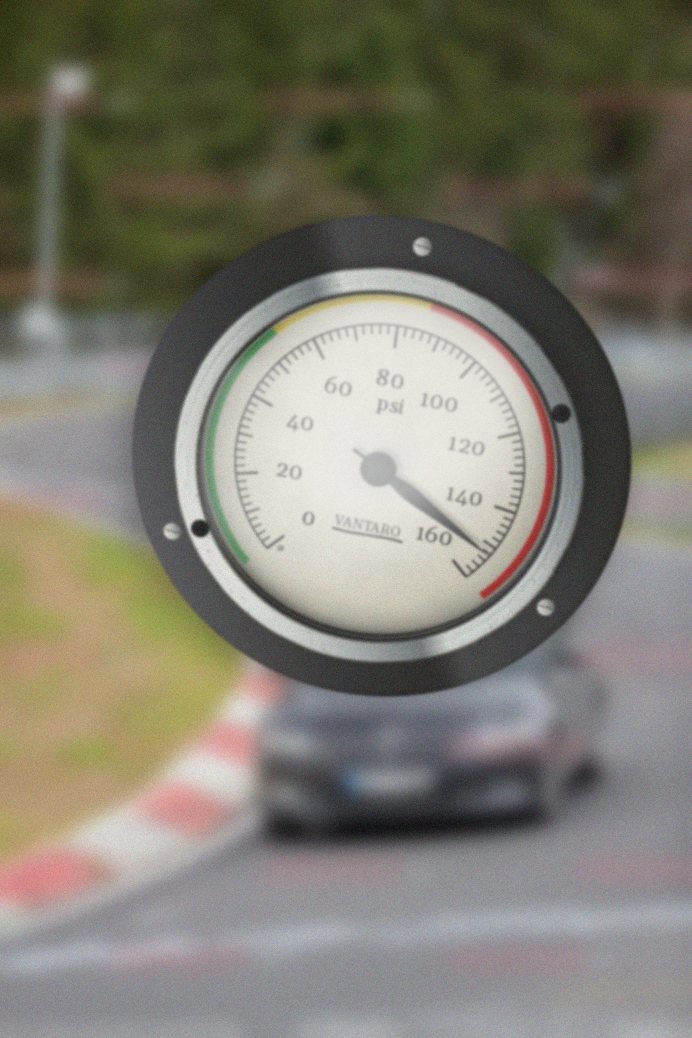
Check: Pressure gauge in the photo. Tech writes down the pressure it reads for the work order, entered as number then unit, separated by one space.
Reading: 152 psi
